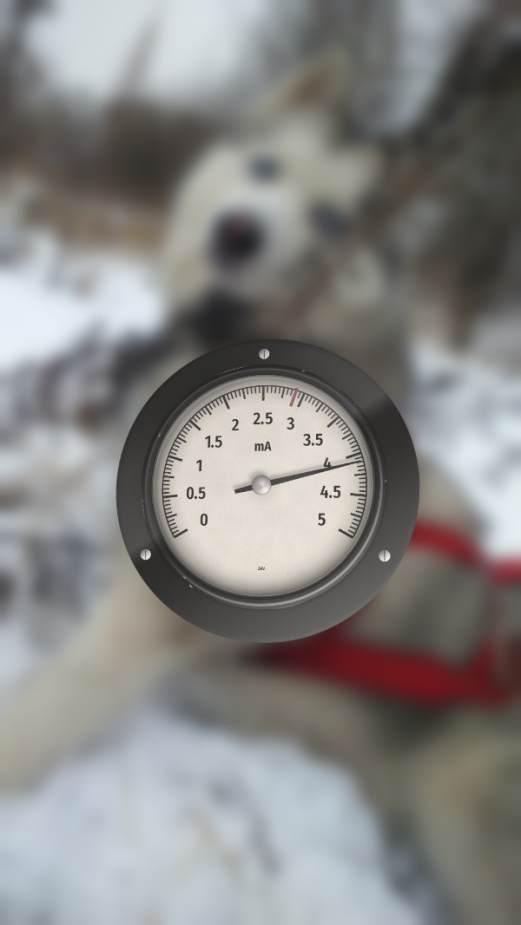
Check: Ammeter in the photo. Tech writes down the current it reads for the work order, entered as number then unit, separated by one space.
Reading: 4.1 mA
